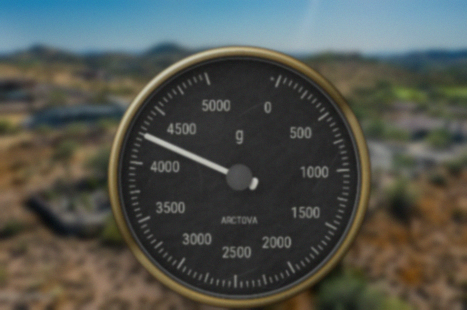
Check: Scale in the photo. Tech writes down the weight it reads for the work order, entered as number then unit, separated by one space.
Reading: 4250 g
